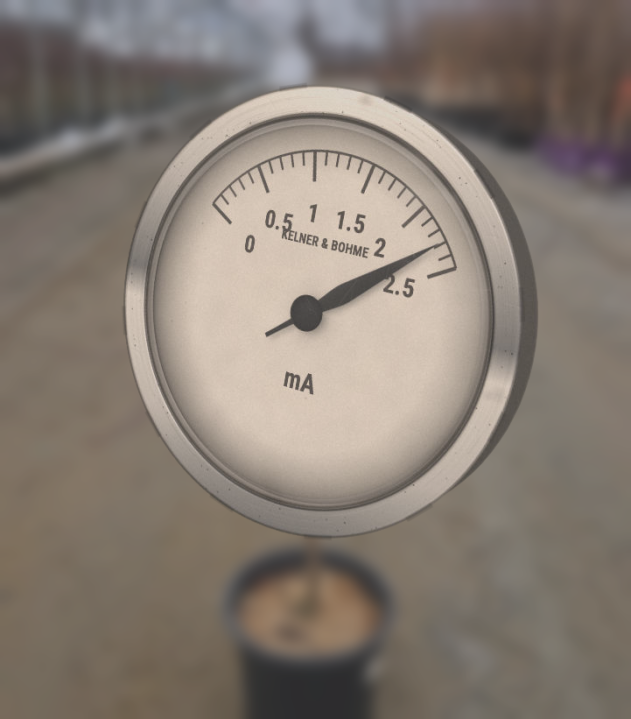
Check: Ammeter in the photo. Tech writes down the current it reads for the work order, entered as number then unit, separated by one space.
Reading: 2.3 mA
